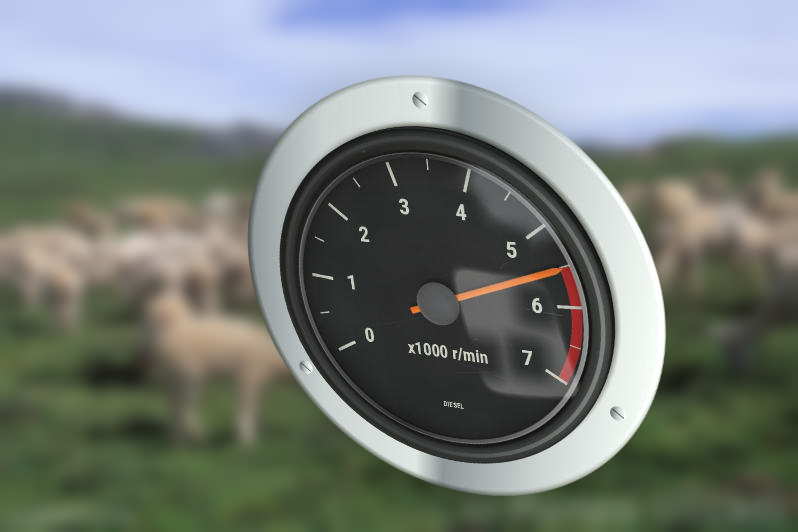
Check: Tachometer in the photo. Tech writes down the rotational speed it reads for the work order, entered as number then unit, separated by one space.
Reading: 5500 rpm
